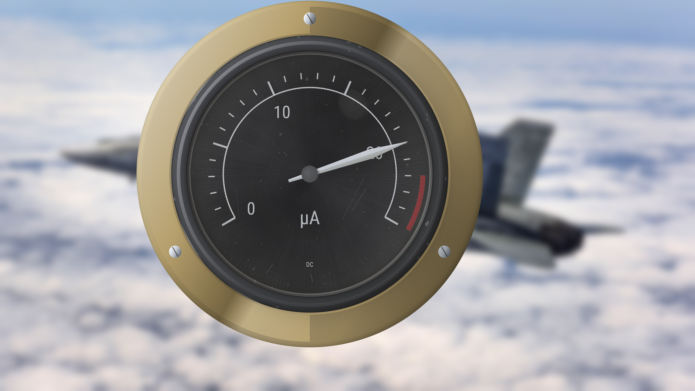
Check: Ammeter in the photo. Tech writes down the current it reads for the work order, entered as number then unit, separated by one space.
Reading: 20 µA
